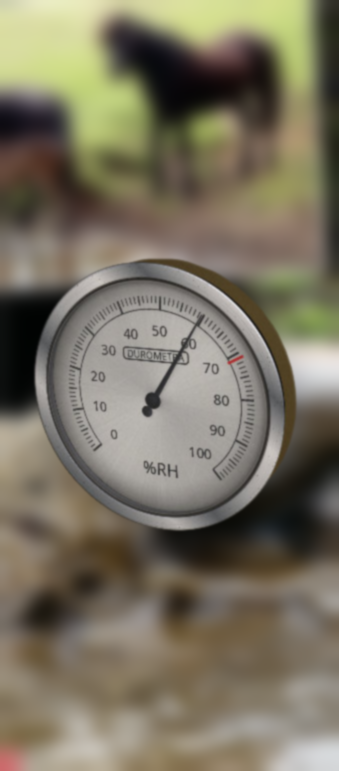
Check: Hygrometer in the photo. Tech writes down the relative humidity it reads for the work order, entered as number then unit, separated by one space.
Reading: 60 %
